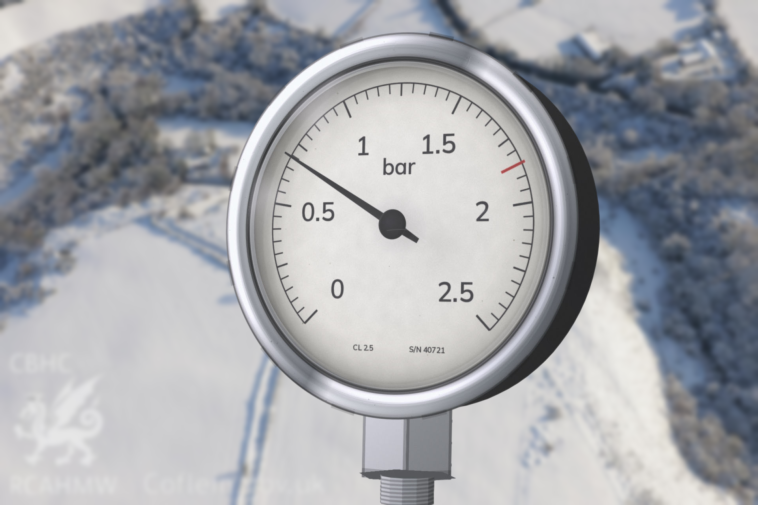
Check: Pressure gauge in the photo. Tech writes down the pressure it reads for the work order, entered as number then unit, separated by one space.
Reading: 0.7 bar
